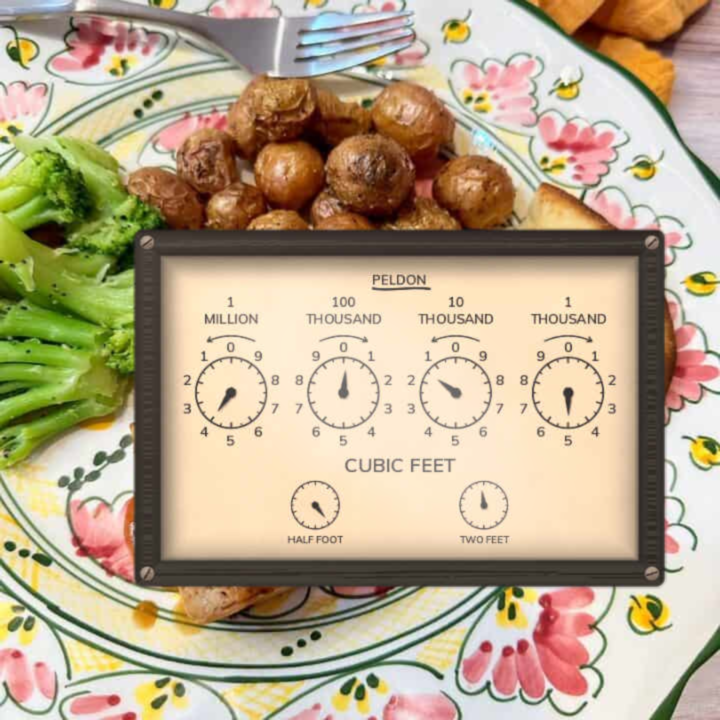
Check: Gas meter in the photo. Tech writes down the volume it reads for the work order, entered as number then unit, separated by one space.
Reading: 401500 ft³
